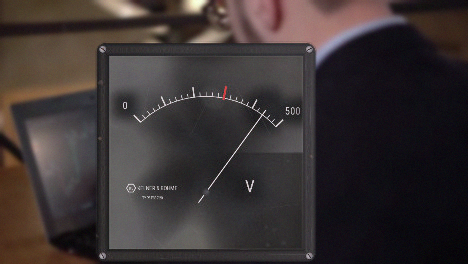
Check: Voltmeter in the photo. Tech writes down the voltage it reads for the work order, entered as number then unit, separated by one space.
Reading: 440 V
